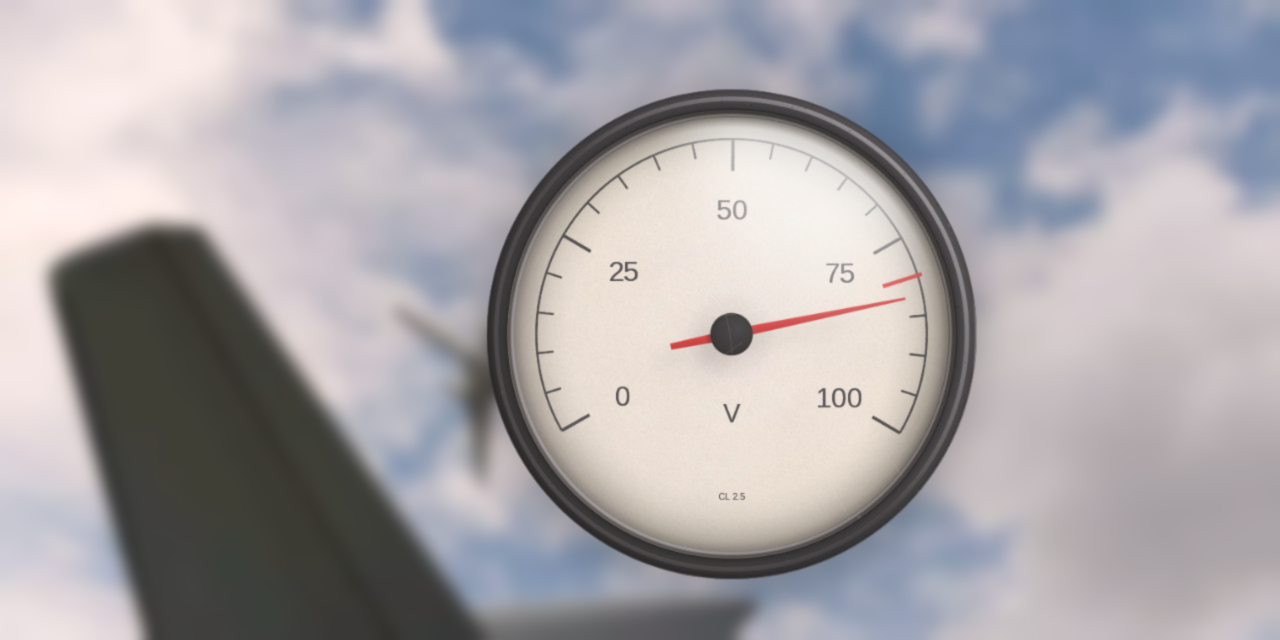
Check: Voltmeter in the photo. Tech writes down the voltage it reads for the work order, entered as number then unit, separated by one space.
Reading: 82.5 V
